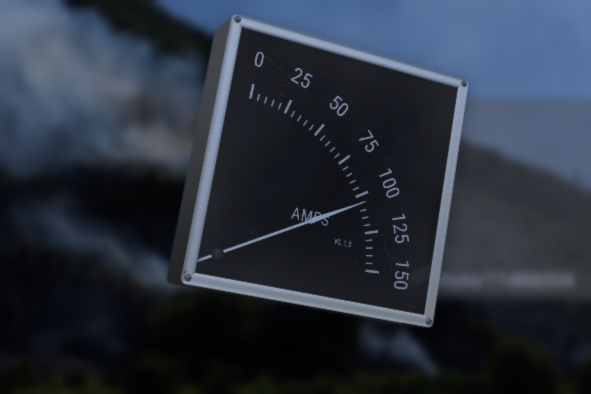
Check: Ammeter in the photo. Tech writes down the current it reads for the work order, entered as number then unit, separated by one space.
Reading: 105 A
